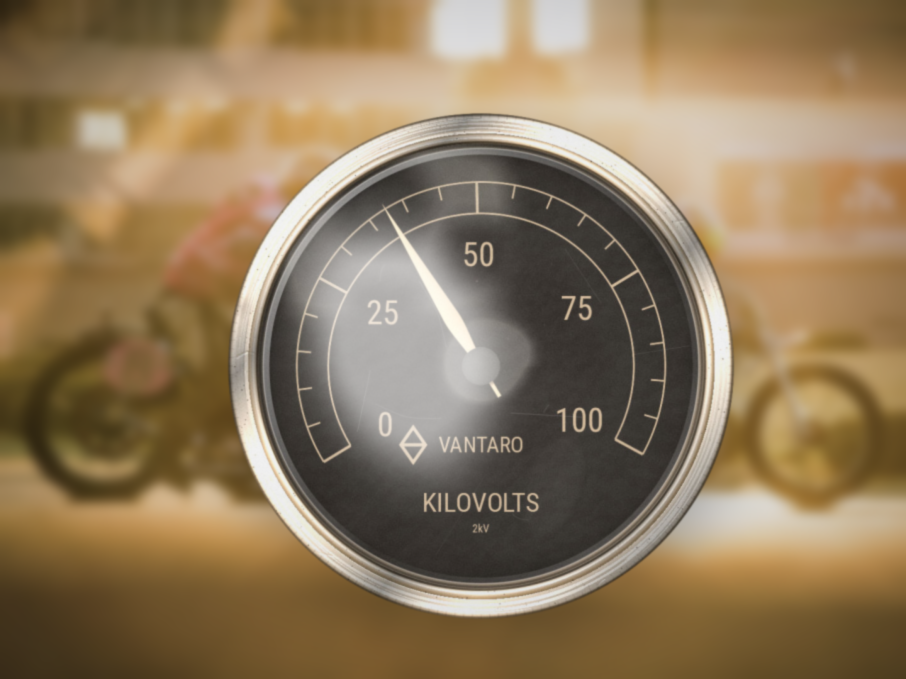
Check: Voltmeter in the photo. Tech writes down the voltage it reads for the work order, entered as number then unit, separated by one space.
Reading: 37.5 kV
